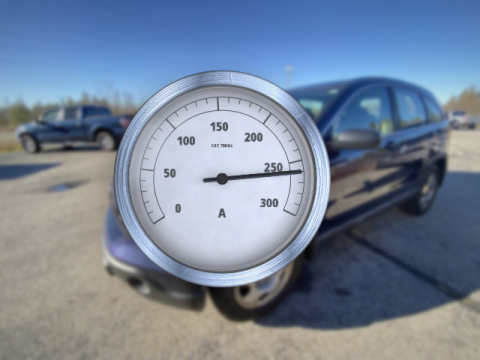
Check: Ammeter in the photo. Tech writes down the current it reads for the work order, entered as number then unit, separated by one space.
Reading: 260 A
